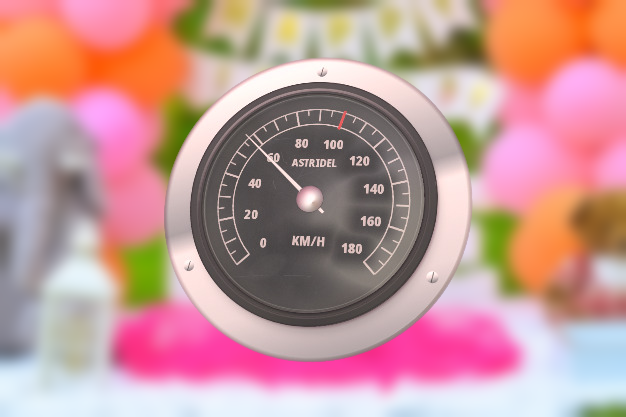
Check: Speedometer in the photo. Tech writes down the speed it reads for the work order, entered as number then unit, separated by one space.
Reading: 57.5 km/h
